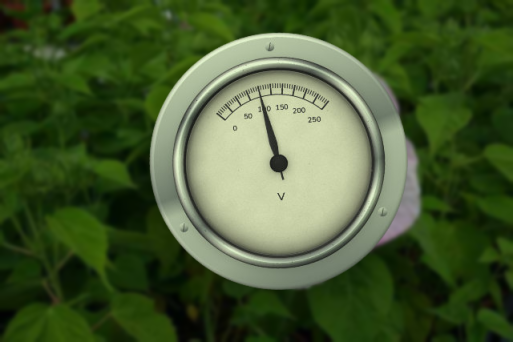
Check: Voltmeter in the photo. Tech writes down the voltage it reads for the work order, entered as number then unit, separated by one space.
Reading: 100 V
